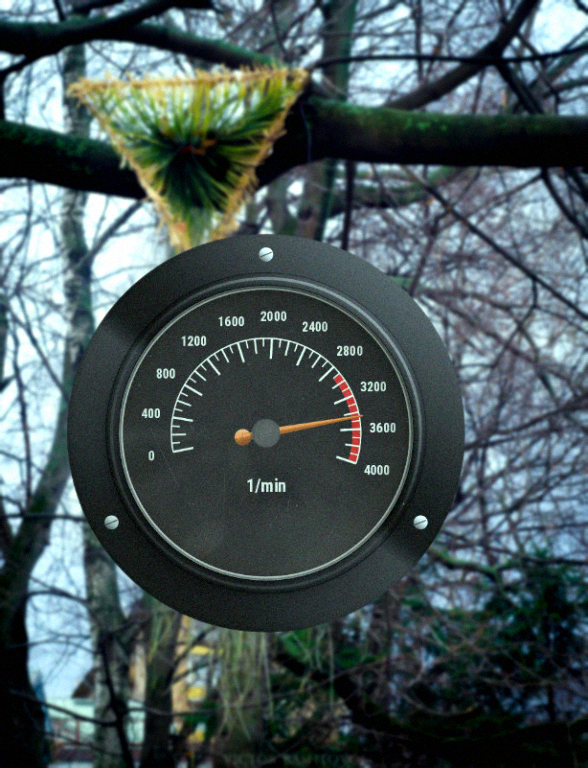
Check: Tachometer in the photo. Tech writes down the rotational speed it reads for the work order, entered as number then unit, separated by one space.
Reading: 3450 rpm
